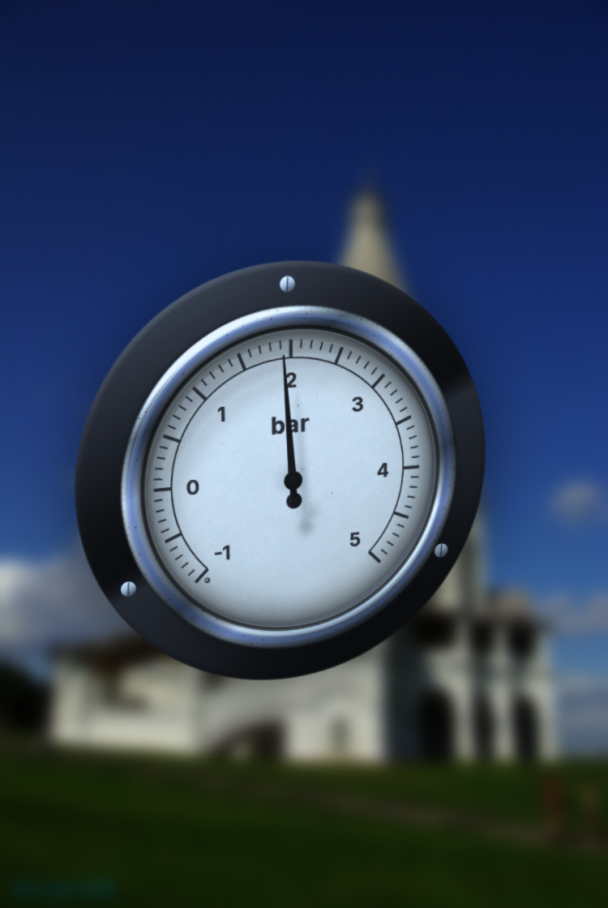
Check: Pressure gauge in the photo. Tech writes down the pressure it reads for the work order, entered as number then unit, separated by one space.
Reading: 1.9 bar
